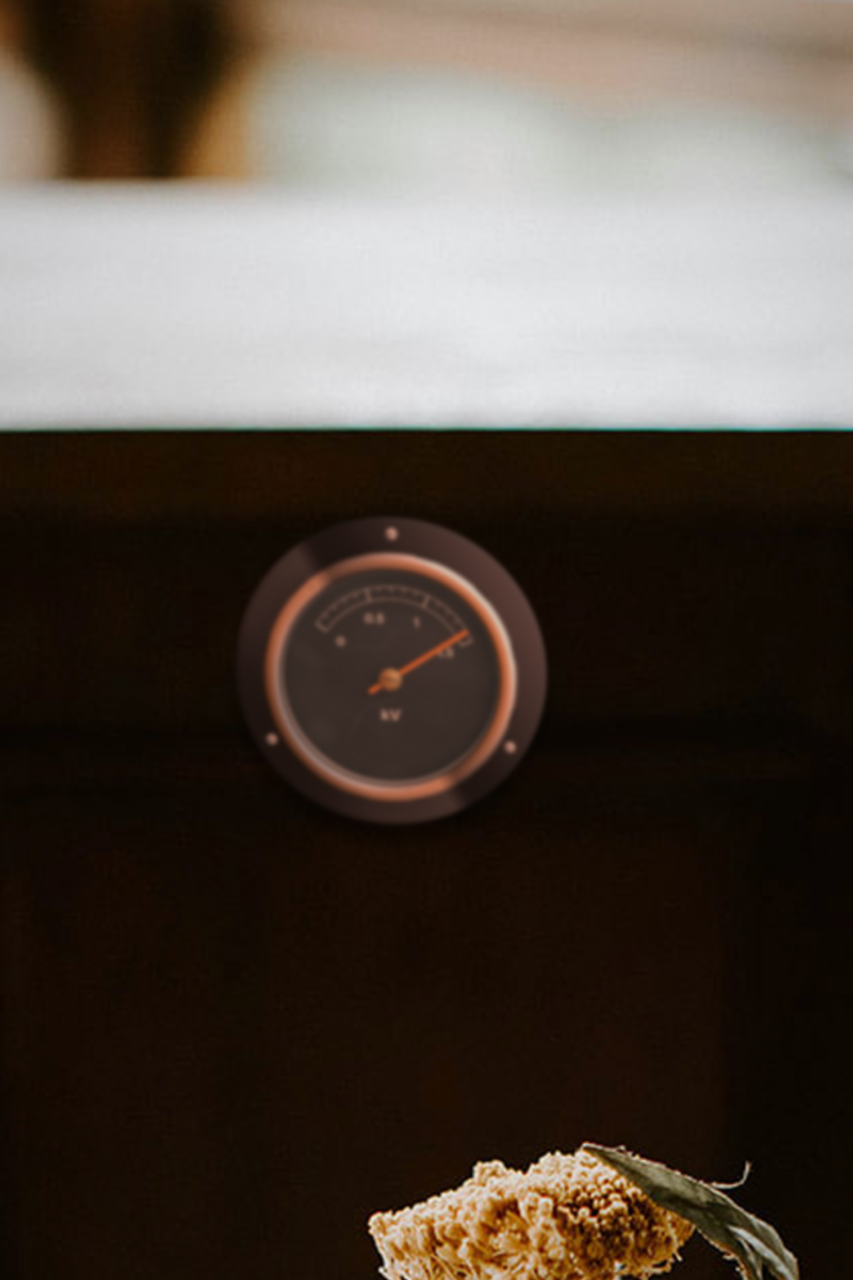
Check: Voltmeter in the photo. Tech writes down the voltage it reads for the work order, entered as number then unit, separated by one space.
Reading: 1.4 kV
